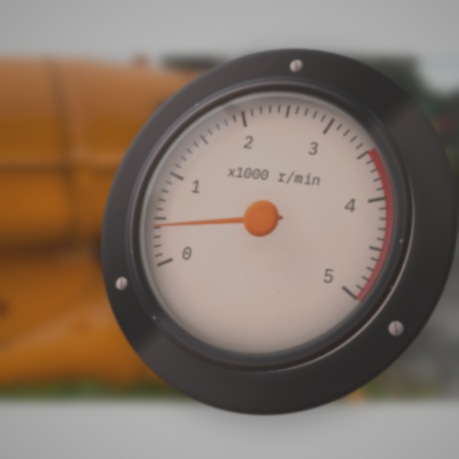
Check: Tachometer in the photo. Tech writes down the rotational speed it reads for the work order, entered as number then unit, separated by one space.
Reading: 400 rpm
